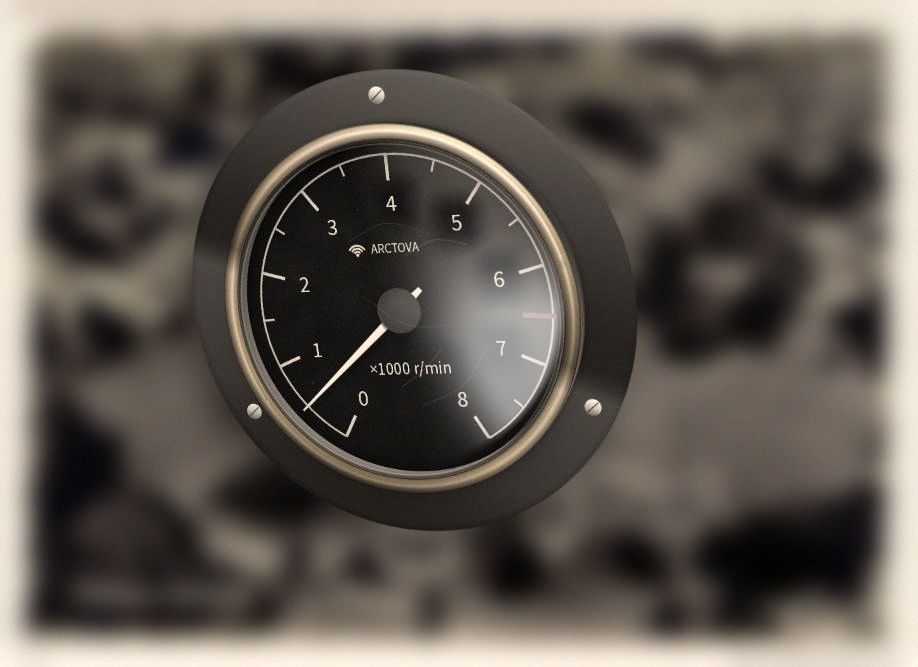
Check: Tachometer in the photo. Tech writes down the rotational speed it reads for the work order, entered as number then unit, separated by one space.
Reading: 500 rpm
